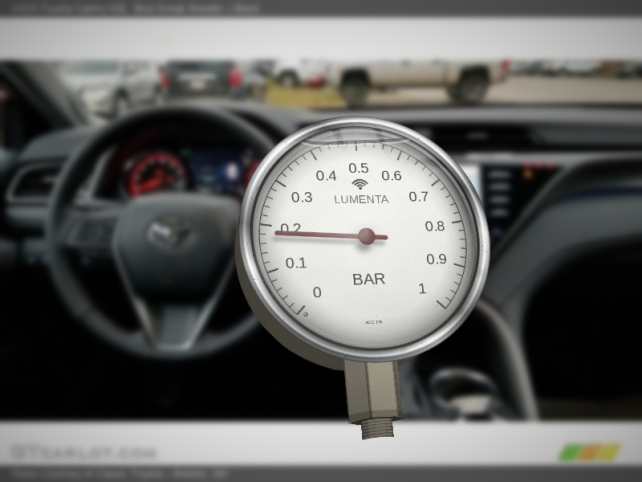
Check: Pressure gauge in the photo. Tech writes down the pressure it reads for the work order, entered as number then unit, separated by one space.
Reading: 0.18 bar
